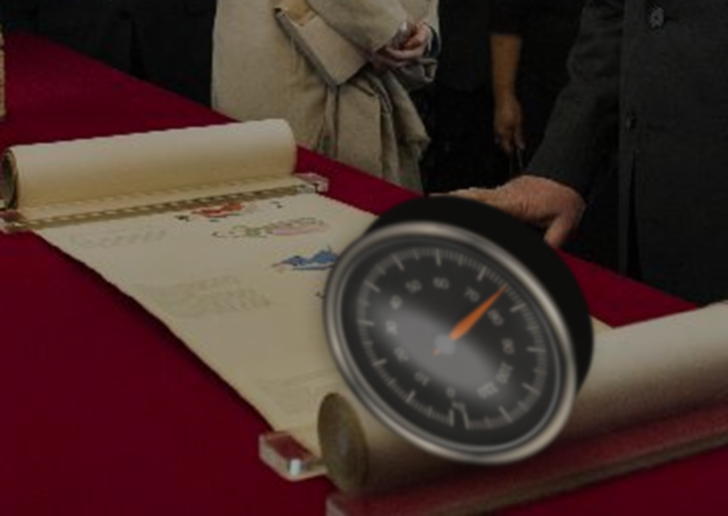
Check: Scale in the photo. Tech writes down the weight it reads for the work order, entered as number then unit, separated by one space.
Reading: 75 kg
